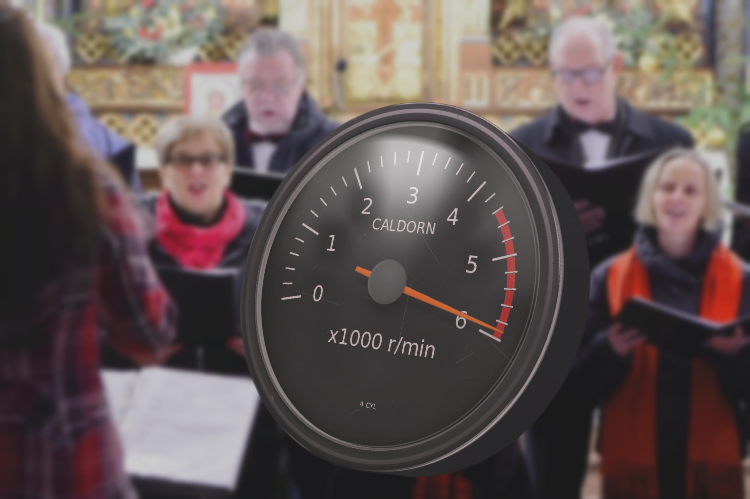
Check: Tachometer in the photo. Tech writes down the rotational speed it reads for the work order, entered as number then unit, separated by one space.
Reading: 5900 rpm
